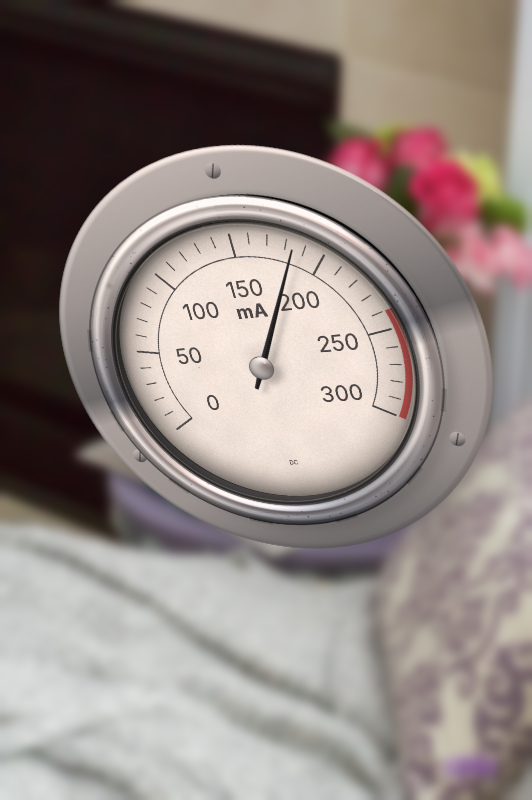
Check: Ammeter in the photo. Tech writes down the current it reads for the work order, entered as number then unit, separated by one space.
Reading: 185 mA
